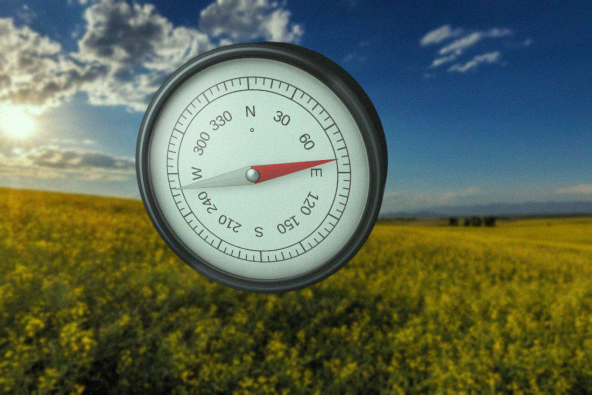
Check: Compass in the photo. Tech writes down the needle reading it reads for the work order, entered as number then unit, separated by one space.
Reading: 80 °
